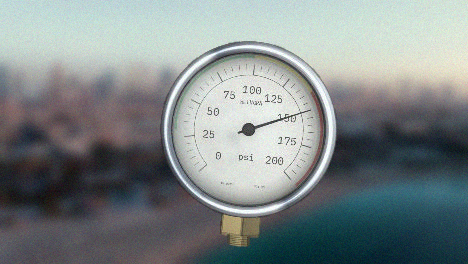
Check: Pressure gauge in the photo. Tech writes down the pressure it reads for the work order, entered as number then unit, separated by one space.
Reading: 150 psi
